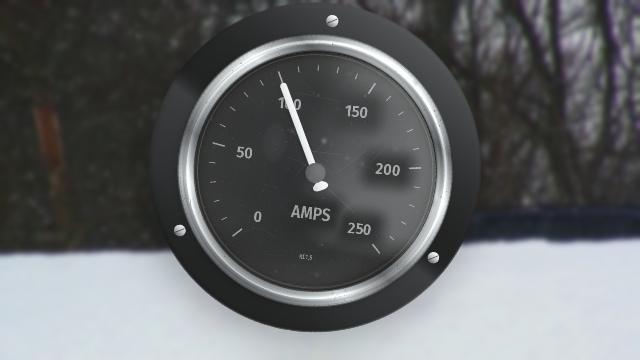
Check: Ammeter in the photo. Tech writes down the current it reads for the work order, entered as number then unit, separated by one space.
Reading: 100 A
